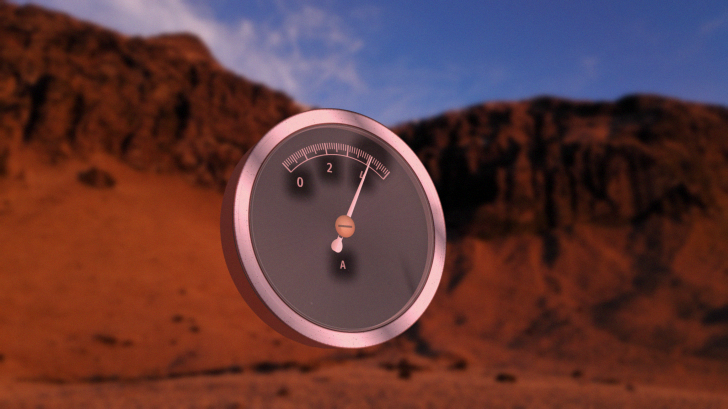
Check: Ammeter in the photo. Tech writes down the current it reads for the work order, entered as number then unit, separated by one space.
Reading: 4 A
